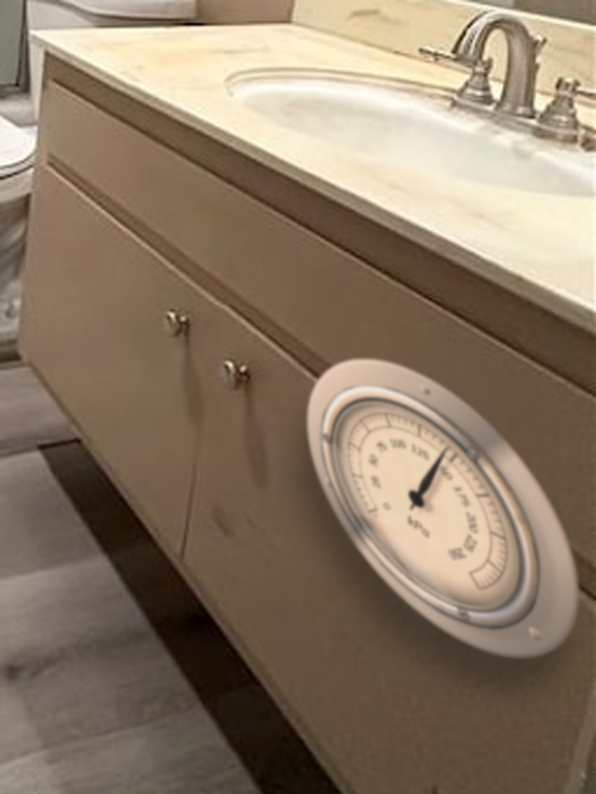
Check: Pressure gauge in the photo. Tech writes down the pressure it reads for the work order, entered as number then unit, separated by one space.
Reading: 145 kPa
